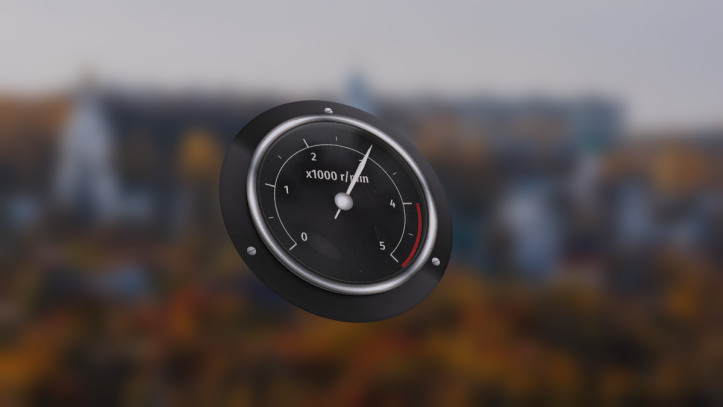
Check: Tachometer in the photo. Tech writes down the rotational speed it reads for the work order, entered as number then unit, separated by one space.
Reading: 3000 rpm
